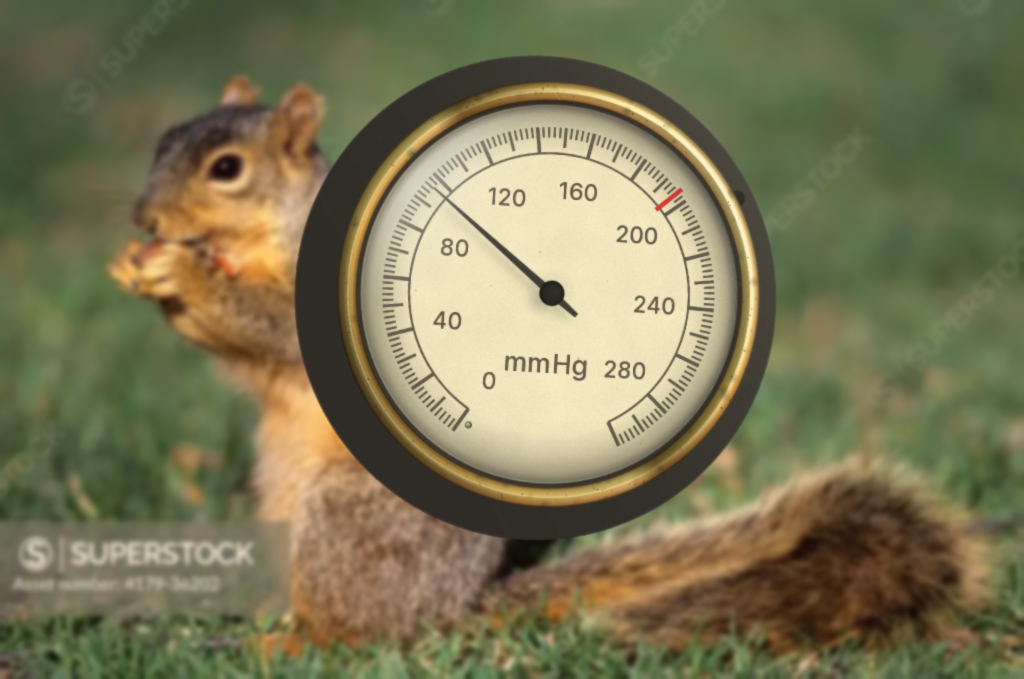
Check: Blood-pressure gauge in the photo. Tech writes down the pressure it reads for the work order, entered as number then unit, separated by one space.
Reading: 96 mmHg
